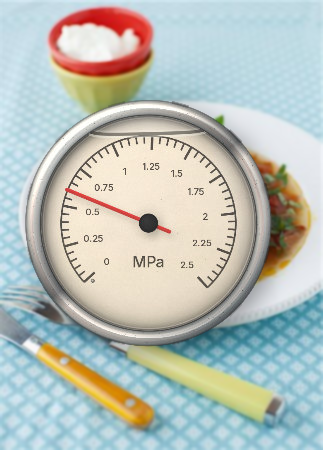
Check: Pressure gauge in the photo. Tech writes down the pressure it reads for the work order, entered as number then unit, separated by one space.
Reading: 0.6 MPa
